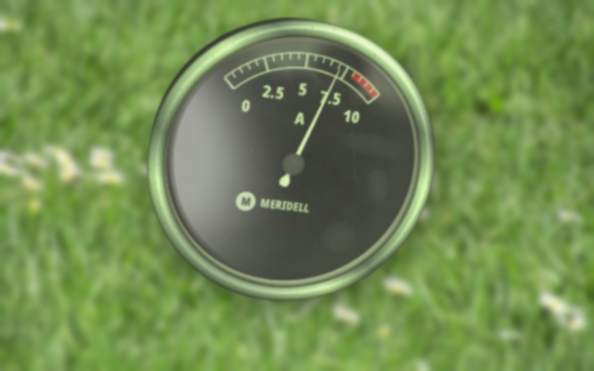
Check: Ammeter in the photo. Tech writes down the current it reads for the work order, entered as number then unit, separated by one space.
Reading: 7 A
